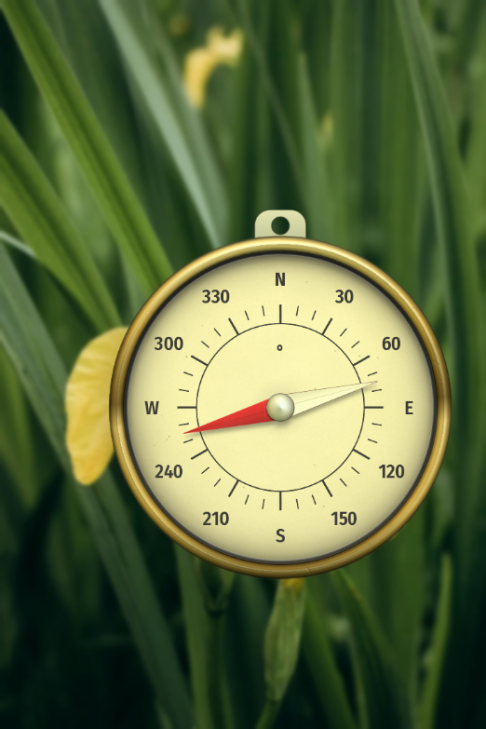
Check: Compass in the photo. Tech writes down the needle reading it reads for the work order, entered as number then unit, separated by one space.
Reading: 255 °
